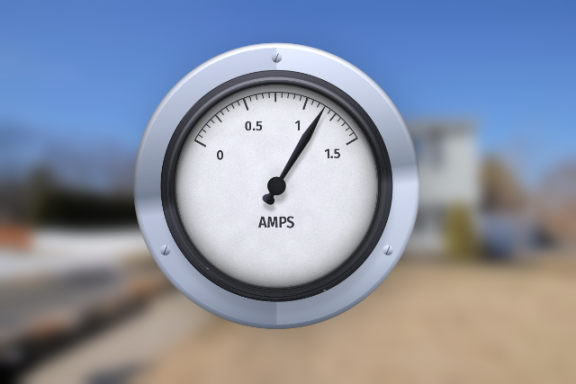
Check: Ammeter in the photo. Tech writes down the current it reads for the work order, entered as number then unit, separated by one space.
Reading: 1.15 A
